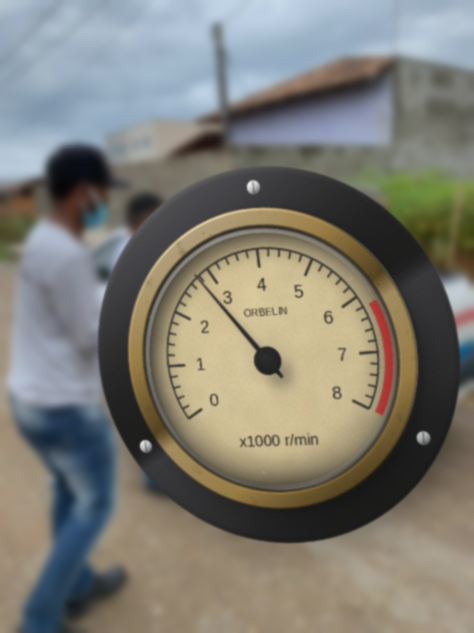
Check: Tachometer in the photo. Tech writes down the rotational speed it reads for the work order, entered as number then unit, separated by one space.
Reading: 2800 rpm
